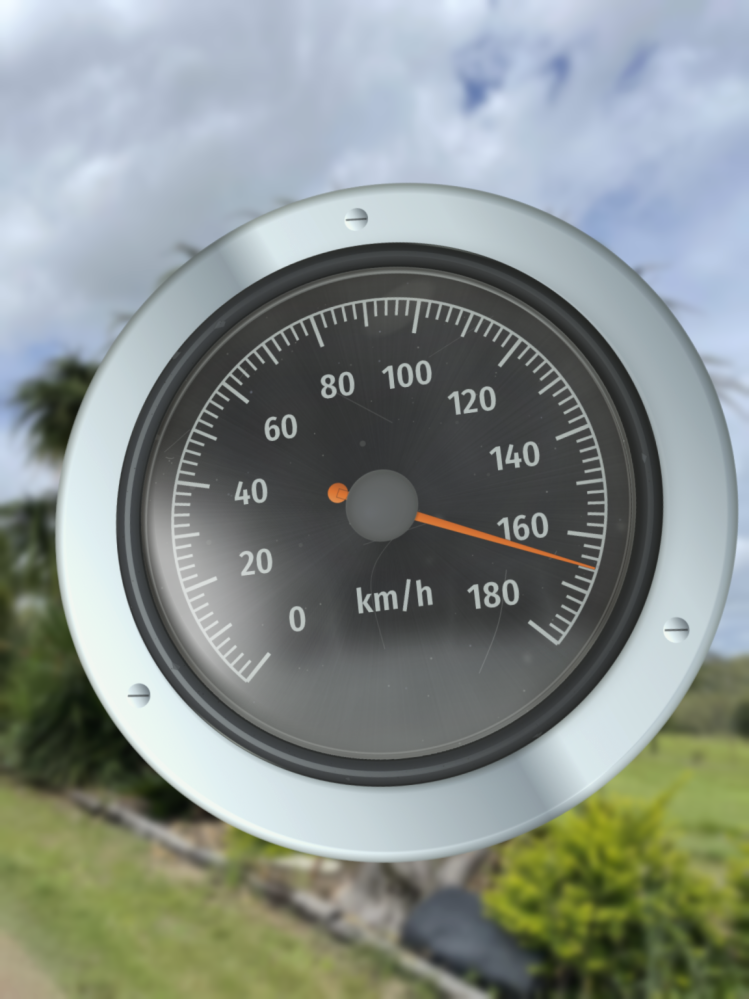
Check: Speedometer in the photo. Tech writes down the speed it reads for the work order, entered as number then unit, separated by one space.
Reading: 166 km/h
